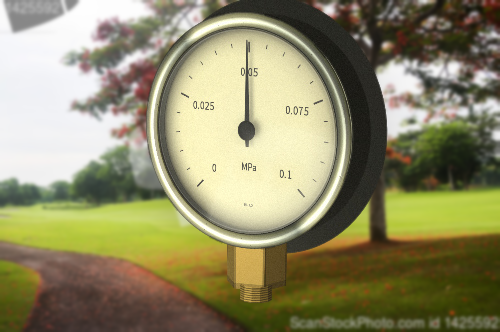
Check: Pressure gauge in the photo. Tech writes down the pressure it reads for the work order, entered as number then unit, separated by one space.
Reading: 0.05 MPa
